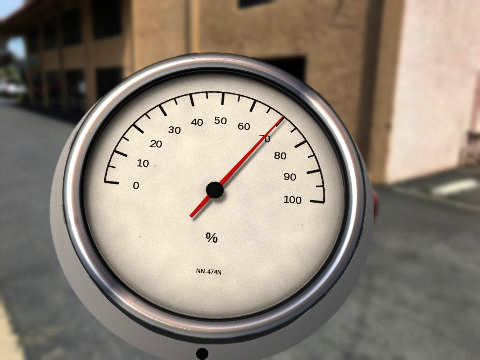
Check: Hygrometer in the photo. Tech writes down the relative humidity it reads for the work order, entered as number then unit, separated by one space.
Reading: 70 %
